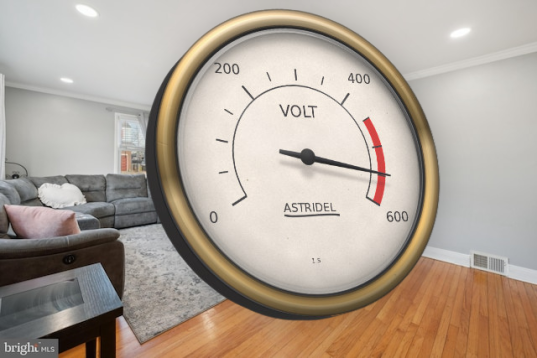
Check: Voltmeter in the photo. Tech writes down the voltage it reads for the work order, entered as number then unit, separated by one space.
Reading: 550 V
